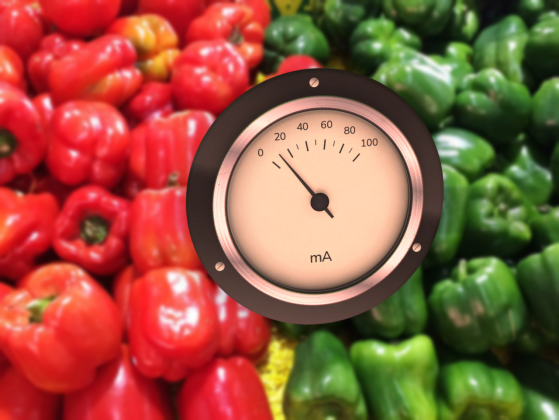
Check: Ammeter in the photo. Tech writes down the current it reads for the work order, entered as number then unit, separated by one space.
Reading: 10 mA
